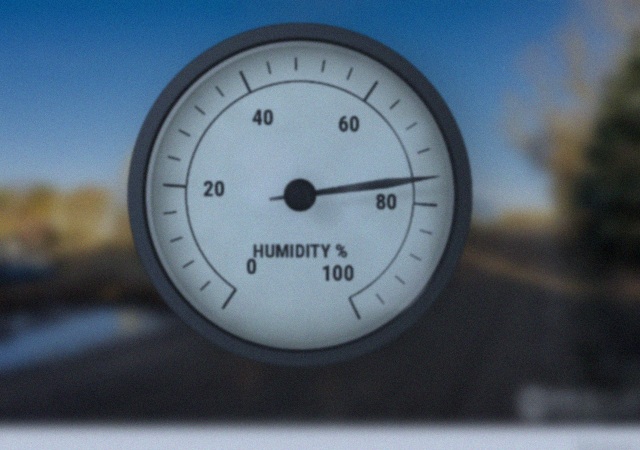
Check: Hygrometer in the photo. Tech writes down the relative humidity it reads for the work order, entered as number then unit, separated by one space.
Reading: 76 %
